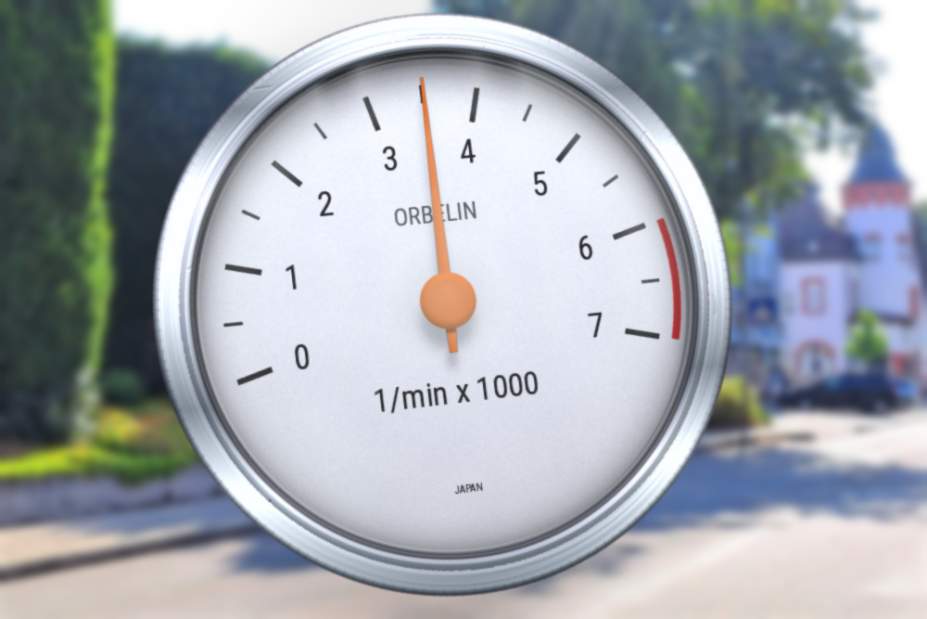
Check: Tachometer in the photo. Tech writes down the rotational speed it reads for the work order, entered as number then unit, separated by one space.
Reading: 3500 rpm
